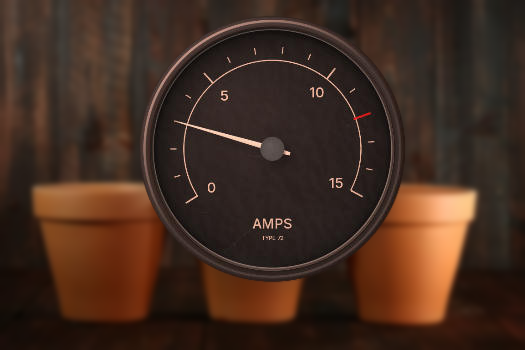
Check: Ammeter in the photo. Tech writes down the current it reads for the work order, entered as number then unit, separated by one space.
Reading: 3 A
